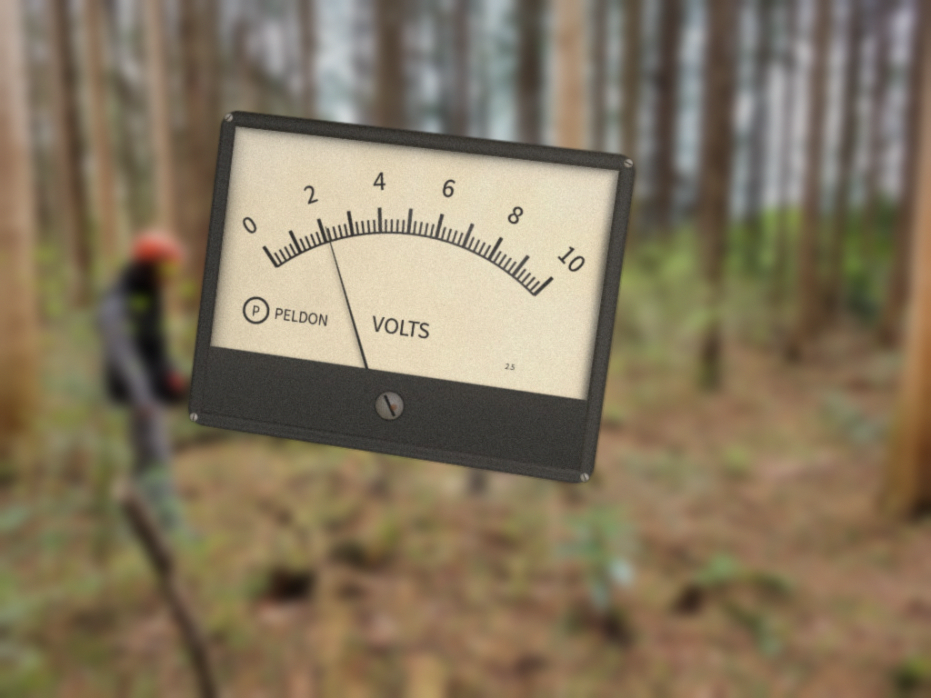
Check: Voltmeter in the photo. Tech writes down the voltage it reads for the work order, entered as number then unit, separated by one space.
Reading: 2.2 V
